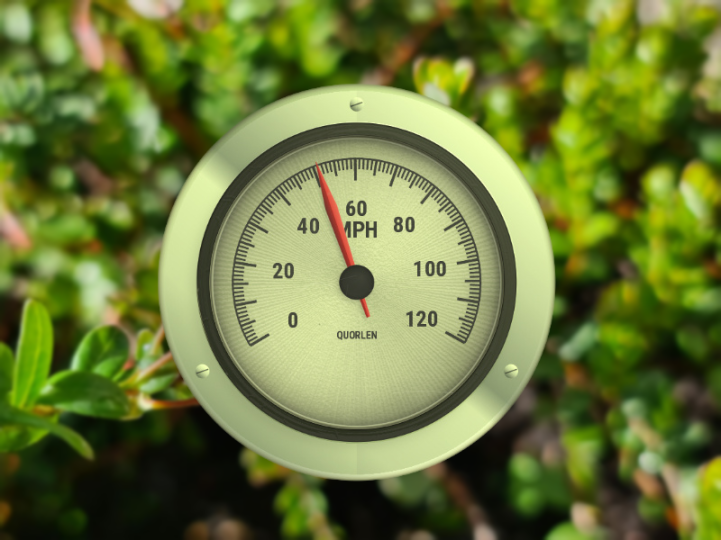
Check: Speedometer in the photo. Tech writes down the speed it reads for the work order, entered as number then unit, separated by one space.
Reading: 51 mph
